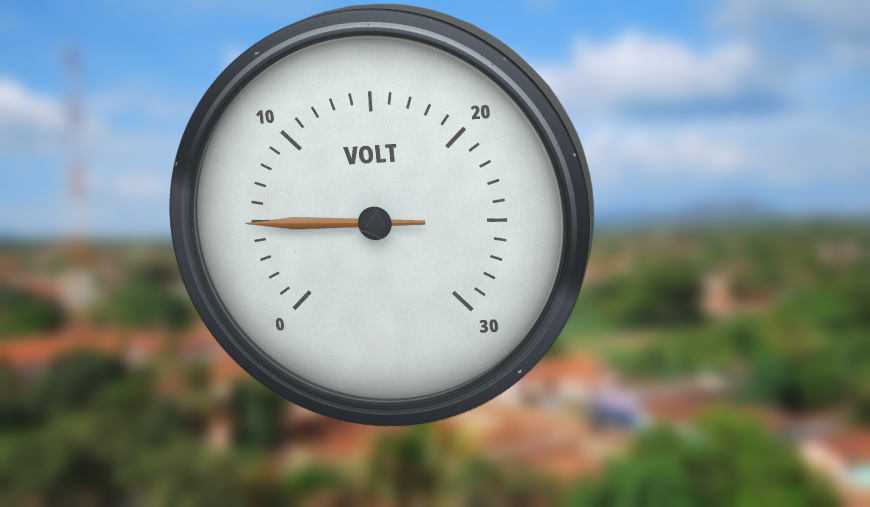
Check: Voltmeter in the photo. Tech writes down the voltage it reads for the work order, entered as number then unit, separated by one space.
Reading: 5 V
